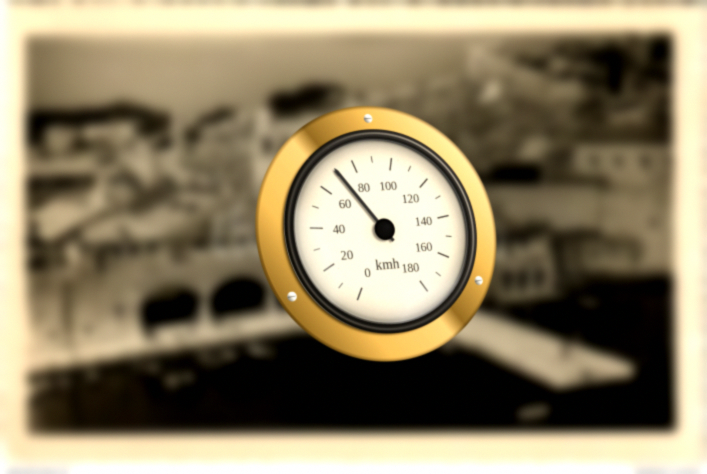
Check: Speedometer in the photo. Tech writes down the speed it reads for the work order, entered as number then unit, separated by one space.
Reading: 70 km/h
